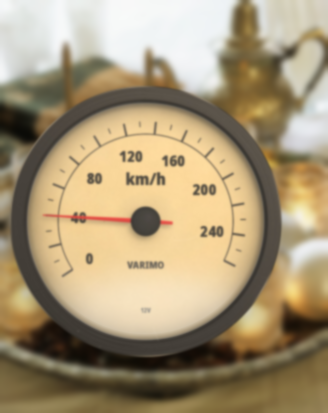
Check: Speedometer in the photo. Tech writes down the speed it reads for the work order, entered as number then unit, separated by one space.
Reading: 40 km/h
